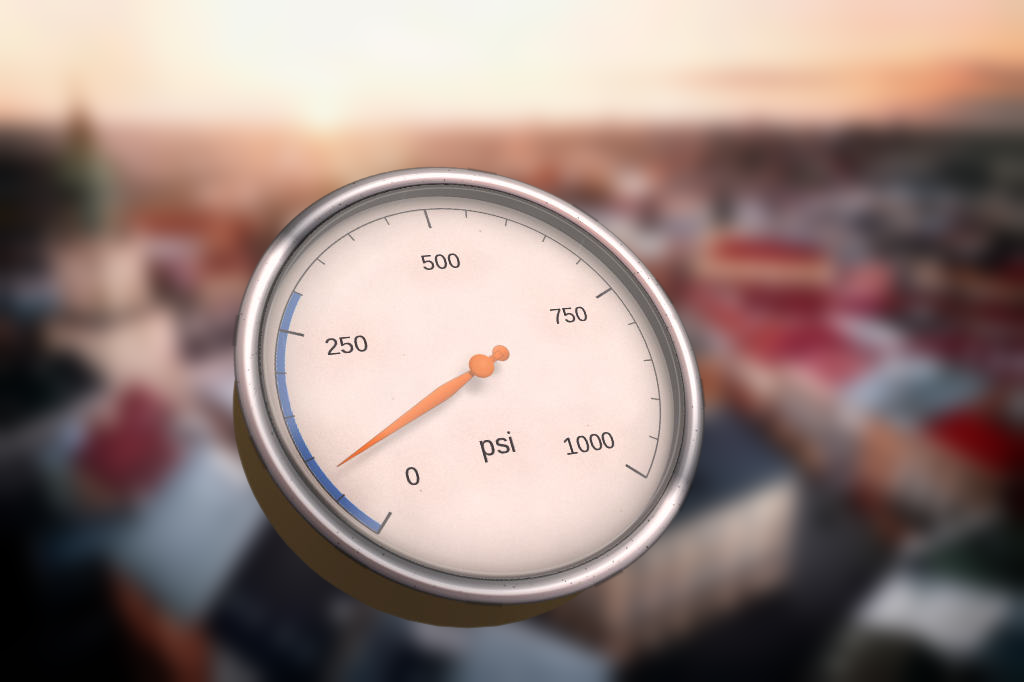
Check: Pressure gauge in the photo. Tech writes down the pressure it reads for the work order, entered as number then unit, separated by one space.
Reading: 75 psi
